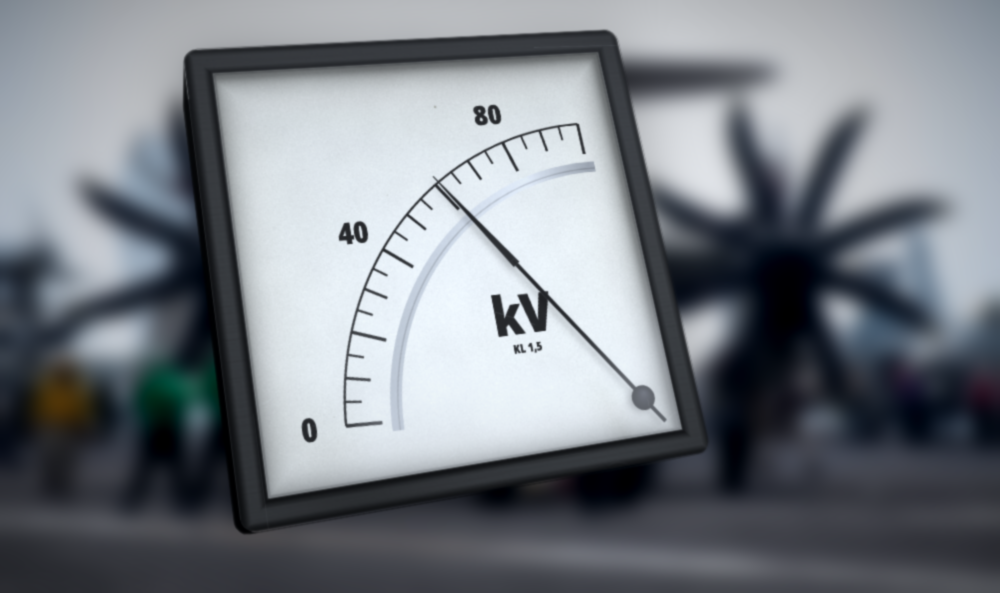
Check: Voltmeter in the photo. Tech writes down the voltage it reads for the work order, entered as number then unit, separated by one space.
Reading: 60 kV
